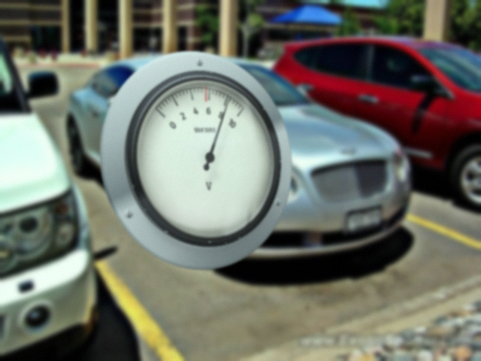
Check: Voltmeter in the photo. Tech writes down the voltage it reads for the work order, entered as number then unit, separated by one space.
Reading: 8 V
